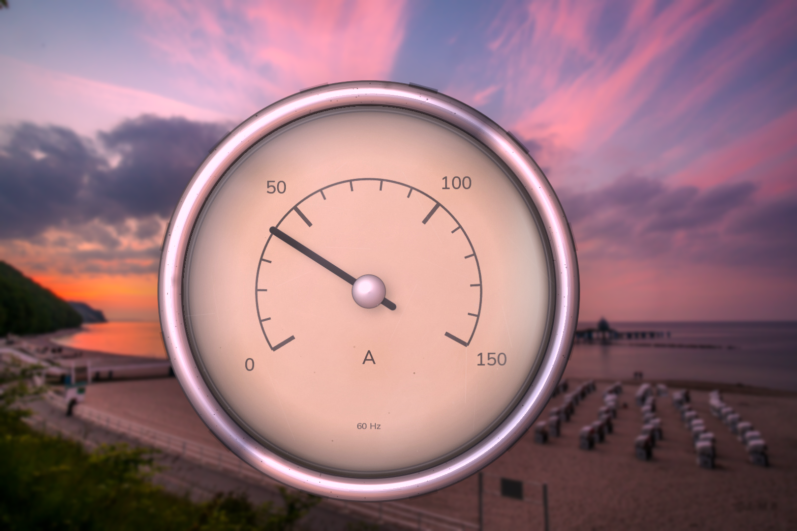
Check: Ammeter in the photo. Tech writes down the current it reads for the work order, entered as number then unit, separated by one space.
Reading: 40 A
